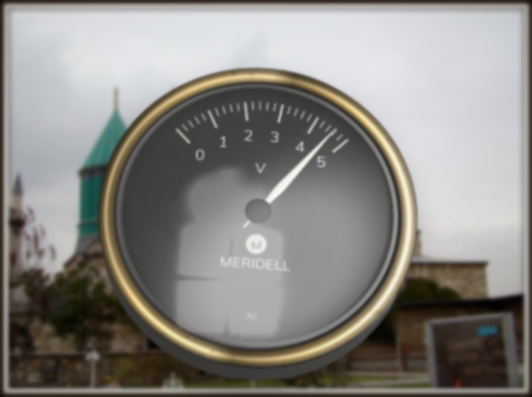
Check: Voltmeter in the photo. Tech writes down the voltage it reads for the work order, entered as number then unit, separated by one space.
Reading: 4.6 V
